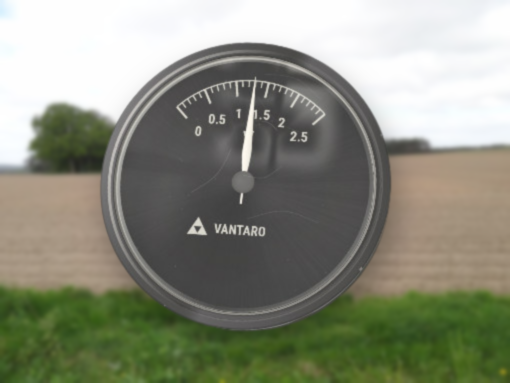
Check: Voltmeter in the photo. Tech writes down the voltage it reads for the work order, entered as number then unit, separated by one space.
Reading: 1.3 V
